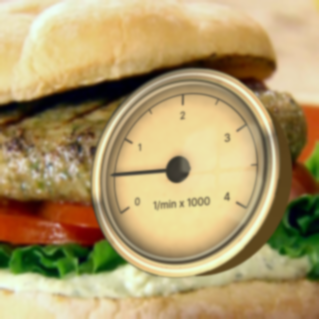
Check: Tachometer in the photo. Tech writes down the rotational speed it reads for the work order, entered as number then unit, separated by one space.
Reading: 500 rpm
